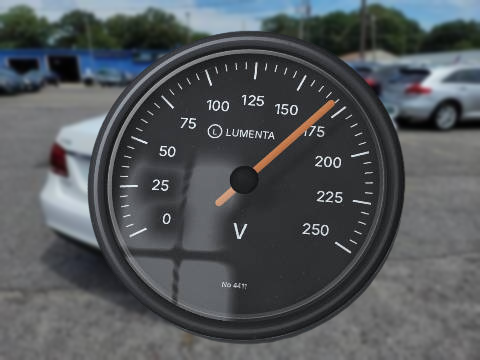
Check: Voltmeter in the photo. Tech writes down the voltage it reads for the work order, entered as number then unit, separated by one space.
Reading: 170 V
